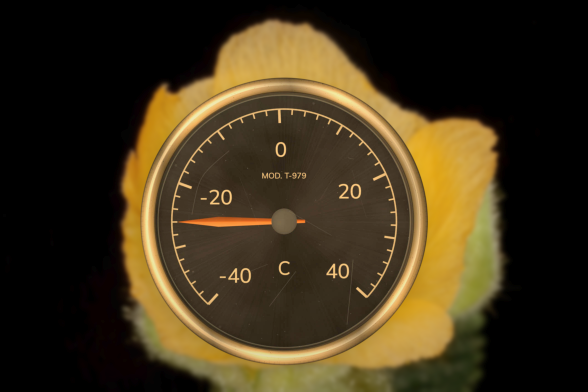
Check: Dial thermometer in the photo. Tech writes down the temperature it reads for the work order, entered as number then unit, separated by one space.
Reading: -26 °C
